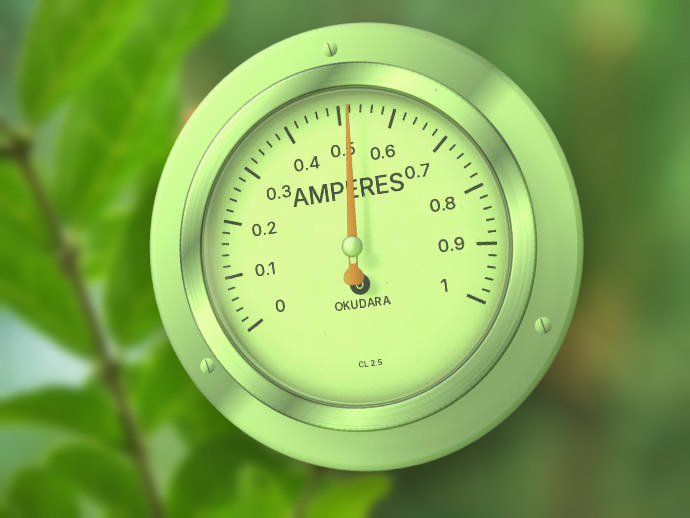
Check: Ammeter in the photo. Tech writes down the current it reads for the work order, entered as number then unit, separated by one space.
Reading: 0.52 A
